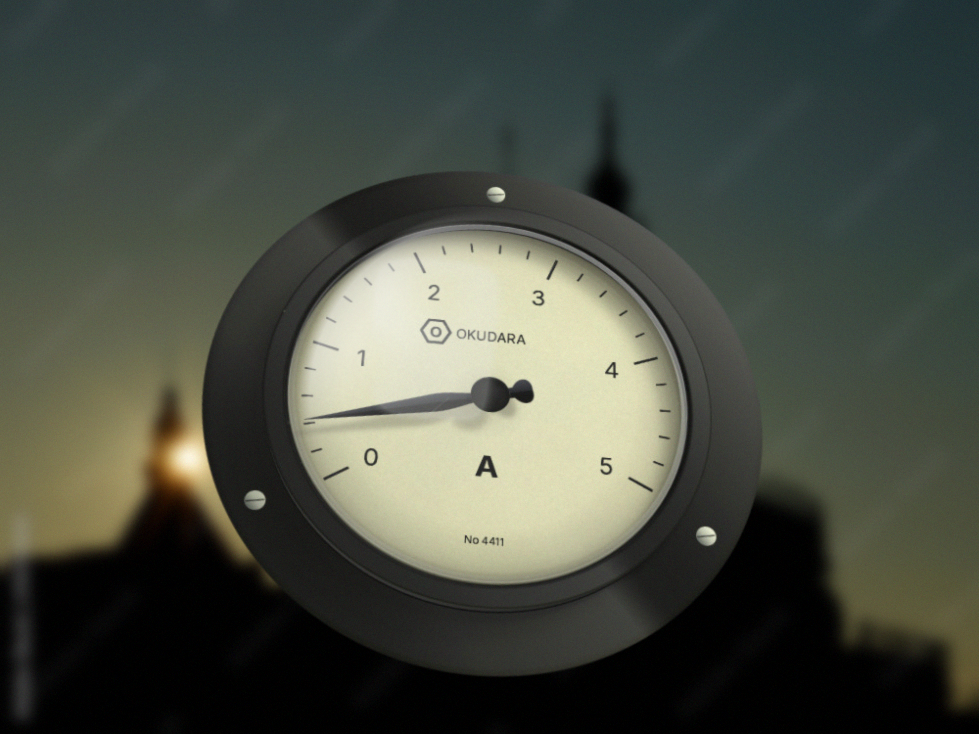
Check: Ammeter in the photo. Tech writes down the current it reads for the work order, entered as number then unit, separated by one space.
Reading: 0.4 A
